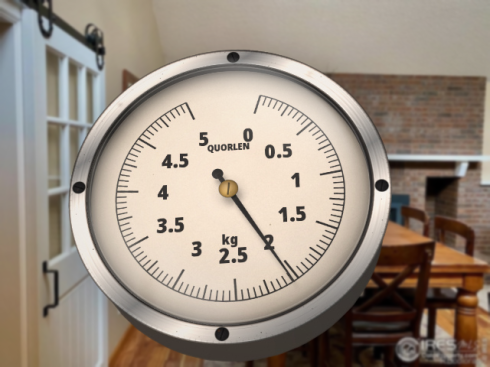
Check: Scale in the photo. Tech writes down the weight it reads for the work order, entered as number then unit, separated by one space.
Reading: 2.05 kg
